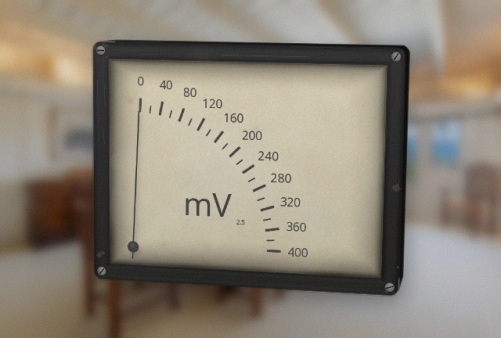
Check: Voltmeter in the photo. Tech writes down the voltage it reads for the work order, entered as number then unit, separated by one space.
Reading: 0 mV
